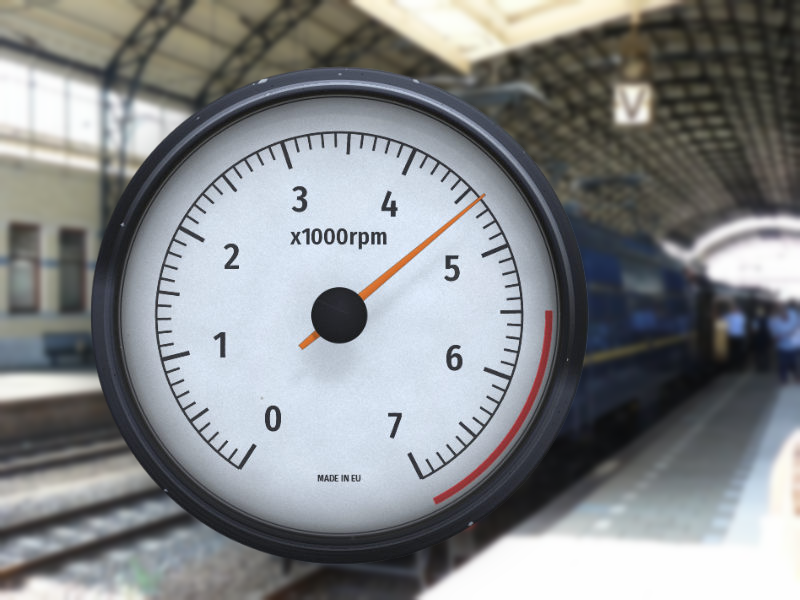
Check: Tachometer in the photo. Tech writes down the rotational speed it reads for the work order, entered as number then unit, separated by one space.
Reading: 4600 rpm
